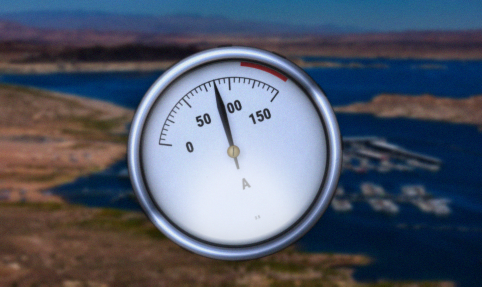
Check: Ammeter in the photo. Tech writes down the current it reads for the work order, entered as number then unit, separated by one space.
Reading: 85 A
